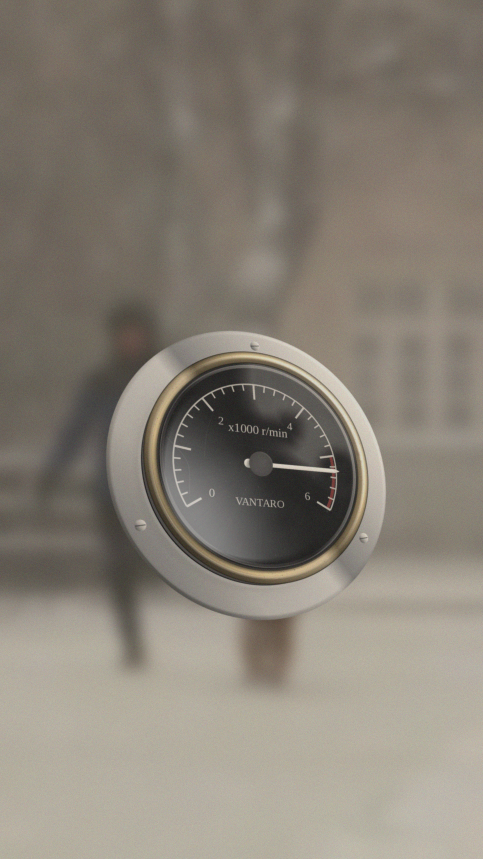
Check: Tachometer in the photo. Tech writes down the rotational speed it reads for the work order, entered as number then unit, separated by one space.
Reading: 5300 rpm
